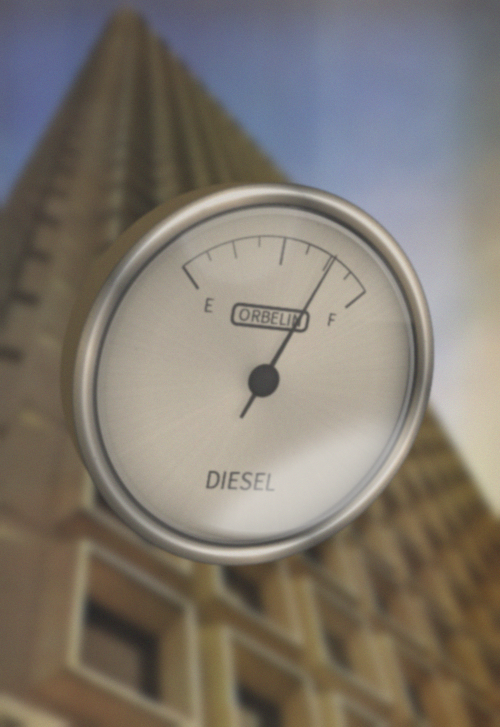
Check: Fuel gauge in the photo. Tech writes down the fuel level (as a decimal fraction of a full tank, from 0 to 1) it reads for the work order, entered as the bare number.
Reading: 0.75
